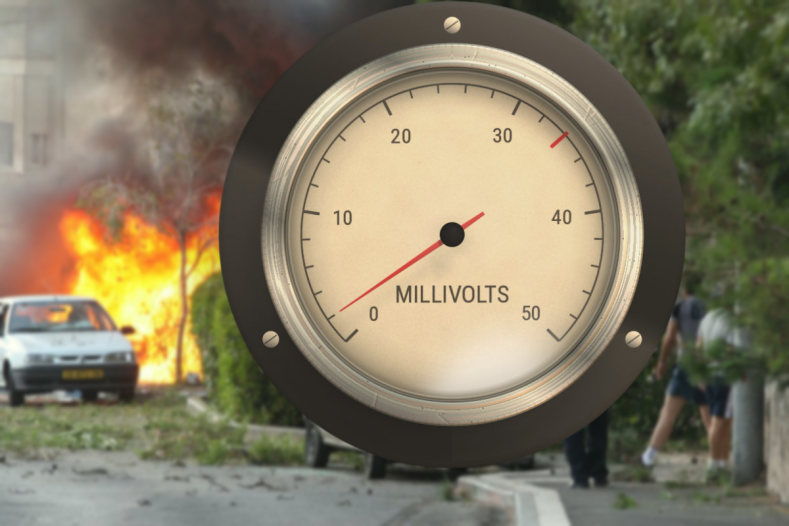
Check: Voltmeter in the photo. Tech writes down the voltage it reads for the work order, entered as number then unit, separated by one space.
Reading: 2 mV
